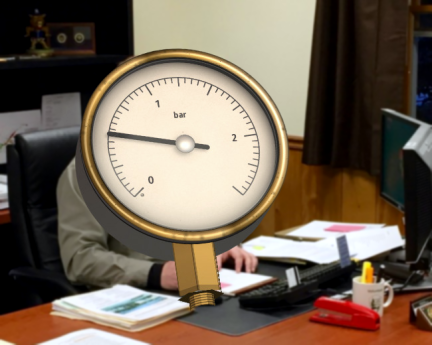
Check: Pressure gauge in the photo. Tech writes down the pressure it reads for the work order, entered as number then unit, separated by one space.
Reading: 0.5 bar
